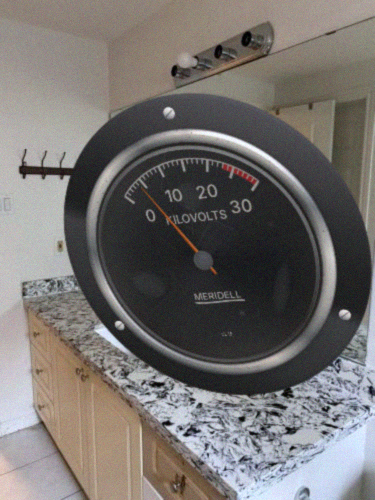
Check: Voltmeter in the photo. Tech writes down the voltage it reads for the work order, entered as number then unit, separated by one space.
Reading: 5 kV
